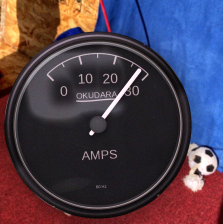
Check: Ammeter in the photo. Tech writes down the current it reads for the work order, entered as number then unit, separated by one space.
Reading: 27.5 A
